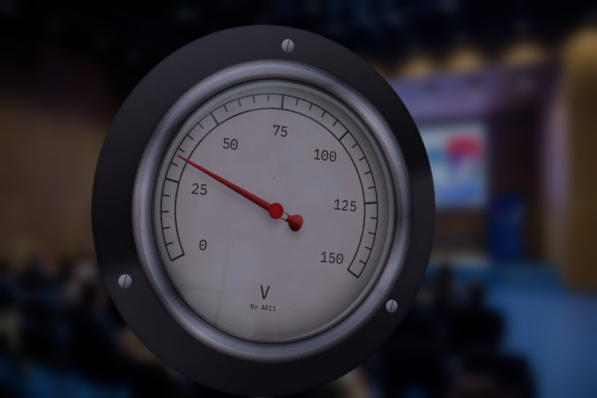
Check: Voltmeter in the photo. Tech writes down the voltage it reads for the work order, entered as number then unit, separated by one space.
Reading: 32.5 V
